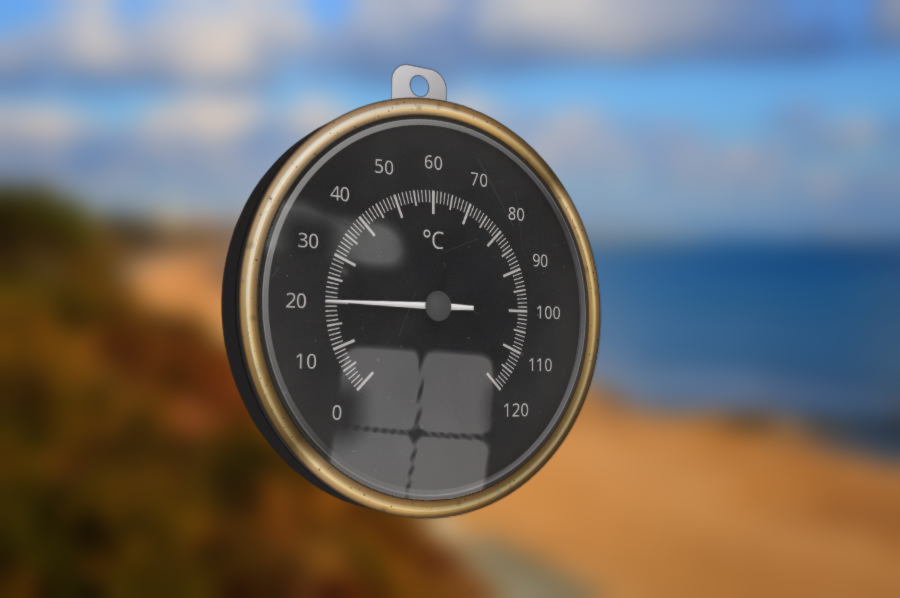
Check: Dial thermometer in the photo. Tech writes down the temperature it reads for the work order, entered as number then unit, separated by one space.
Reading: 20 °C
